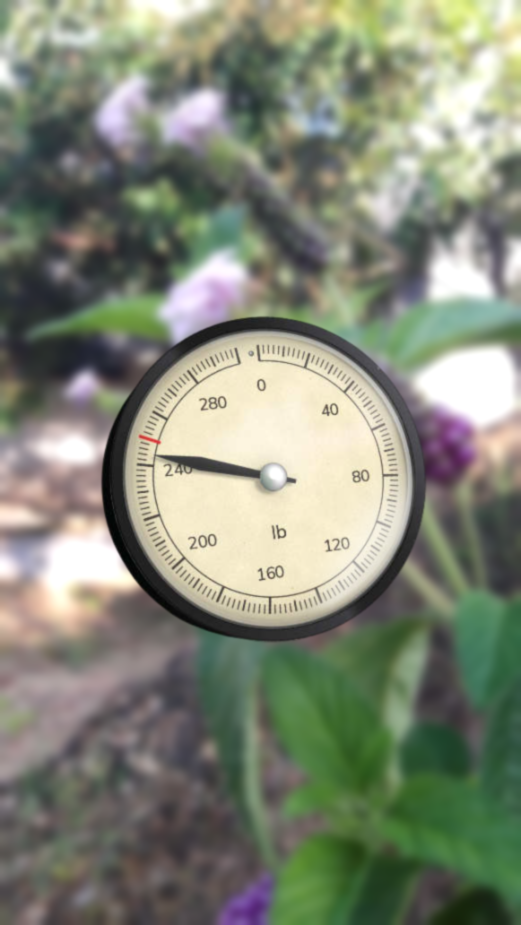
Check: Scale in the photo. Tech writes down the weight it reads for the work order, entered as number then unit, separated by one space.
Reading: 244 lb
